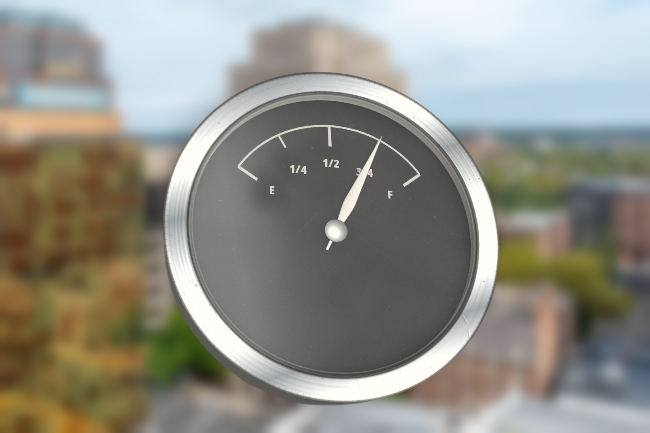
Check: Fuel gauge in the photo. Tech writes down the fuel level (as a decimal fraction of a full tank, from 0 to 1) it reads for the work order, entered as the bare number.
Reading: 0.75
